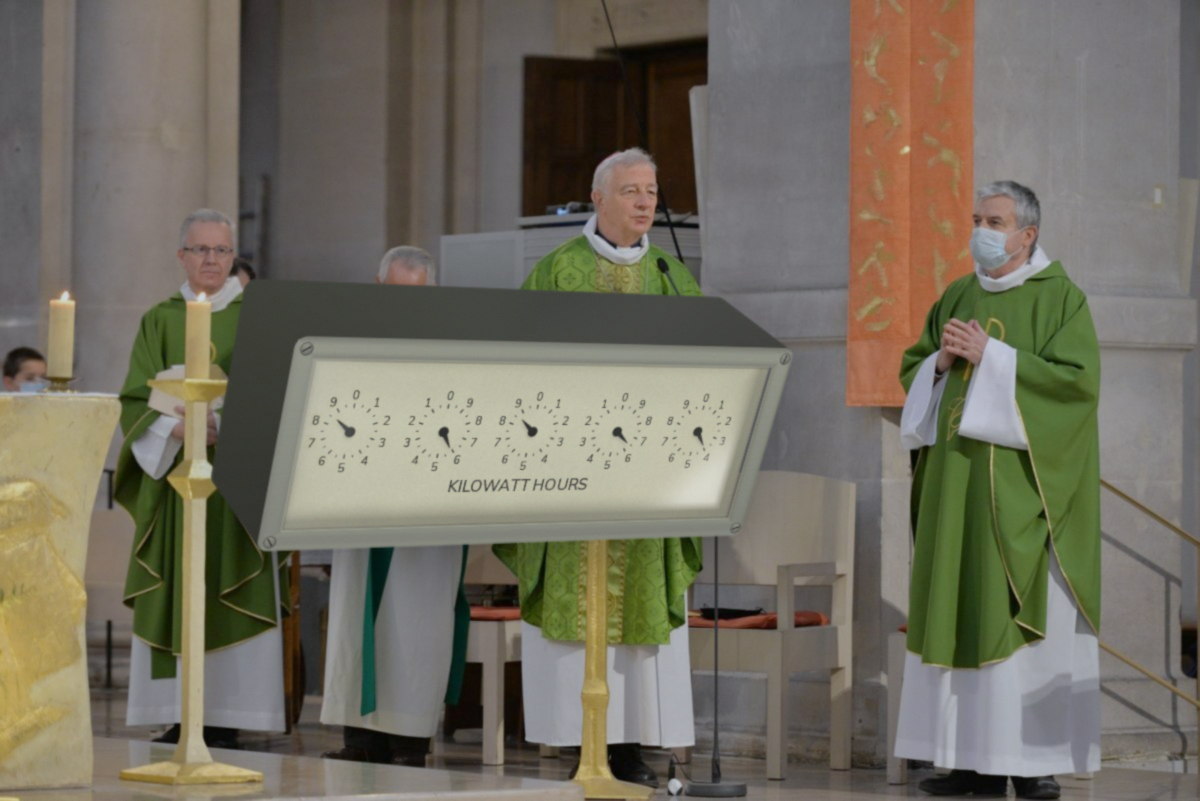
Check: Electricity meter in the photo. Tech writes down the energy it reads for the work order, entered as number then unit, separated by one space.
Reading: 85864 kWh
